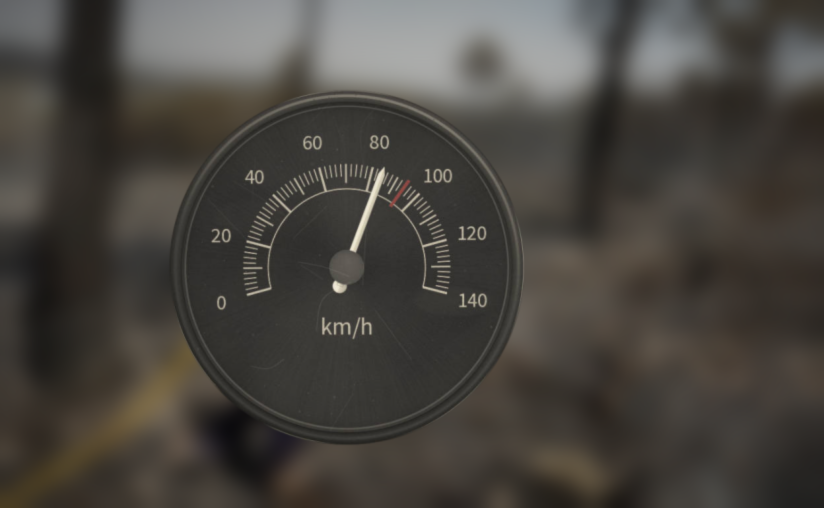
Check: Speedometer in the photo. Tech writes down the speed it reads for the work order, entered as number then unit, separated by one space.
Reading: 84 km/h
